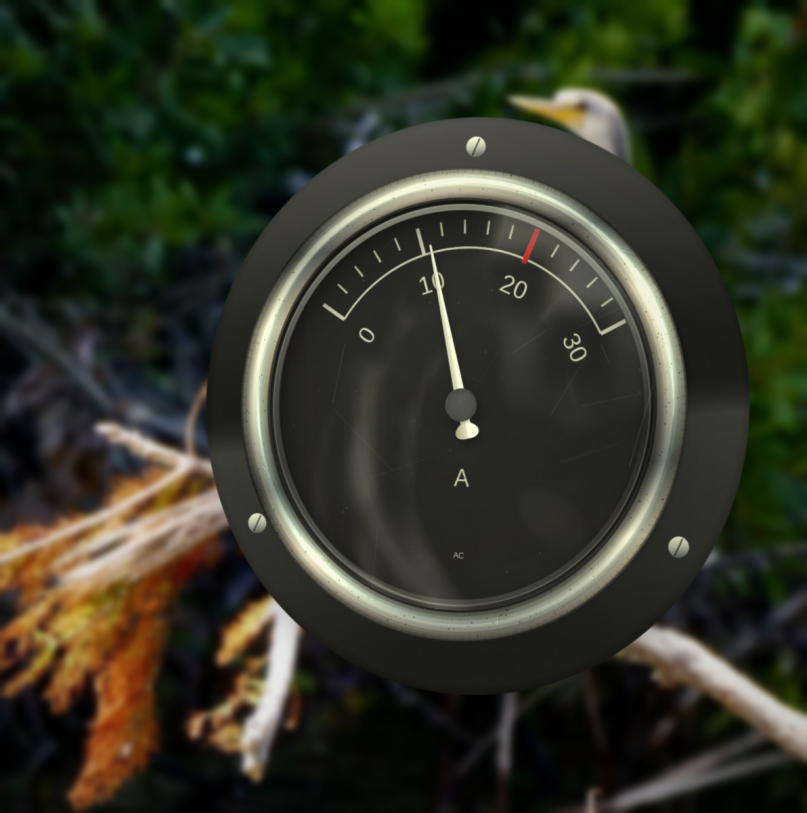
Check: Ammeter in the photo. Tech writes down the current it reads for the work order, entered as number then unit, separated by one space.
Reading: 11 A
